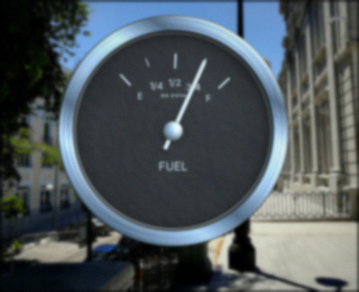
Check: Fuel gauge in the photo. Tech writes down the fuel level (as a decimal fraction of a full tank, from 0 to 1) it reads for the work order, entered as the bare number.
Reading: 0.75
